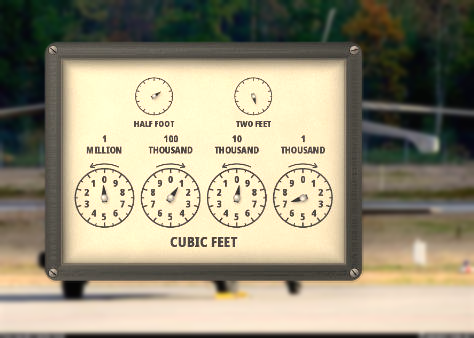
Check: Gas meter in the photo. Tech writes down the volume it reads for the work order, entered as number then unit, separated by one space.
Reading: 9700 ft³
